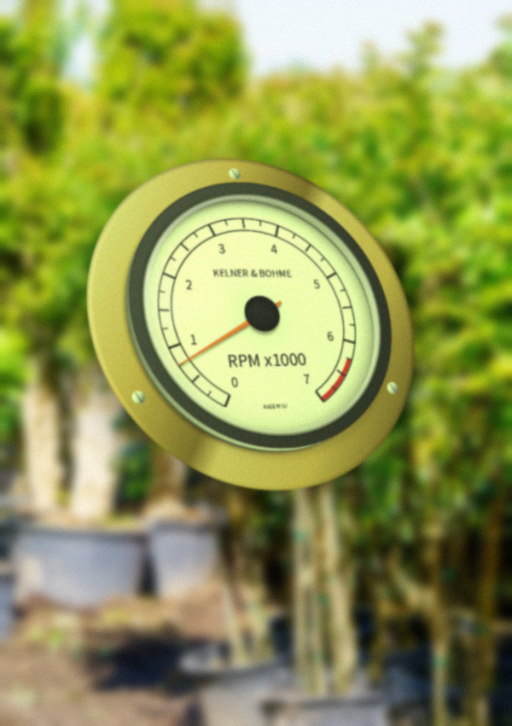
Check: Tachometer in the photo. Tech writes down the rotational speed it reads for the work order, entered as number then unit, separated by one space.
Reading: 750 rpm
